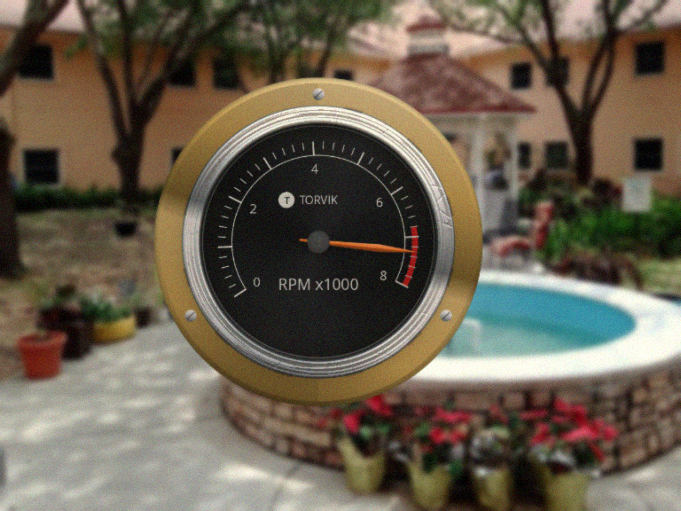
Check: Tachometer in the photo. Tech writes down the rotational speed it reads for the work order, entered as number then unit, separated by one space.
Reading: 7300 rpm
